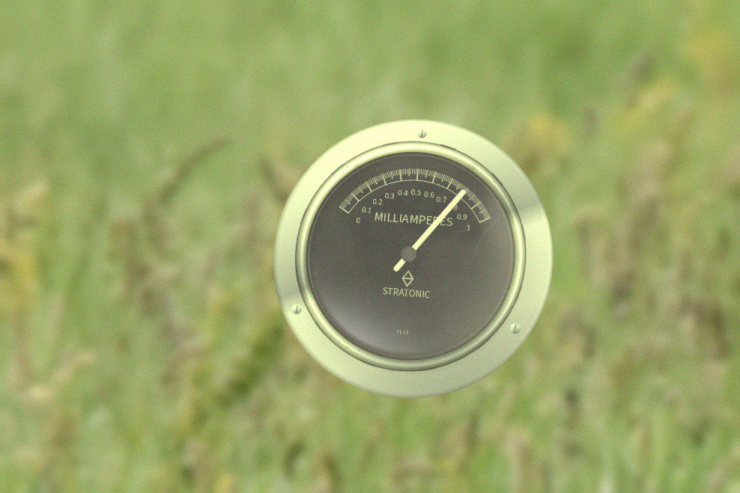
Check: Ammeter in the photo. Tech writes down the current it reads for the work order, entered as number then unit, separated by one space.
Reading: 0.8 mA
